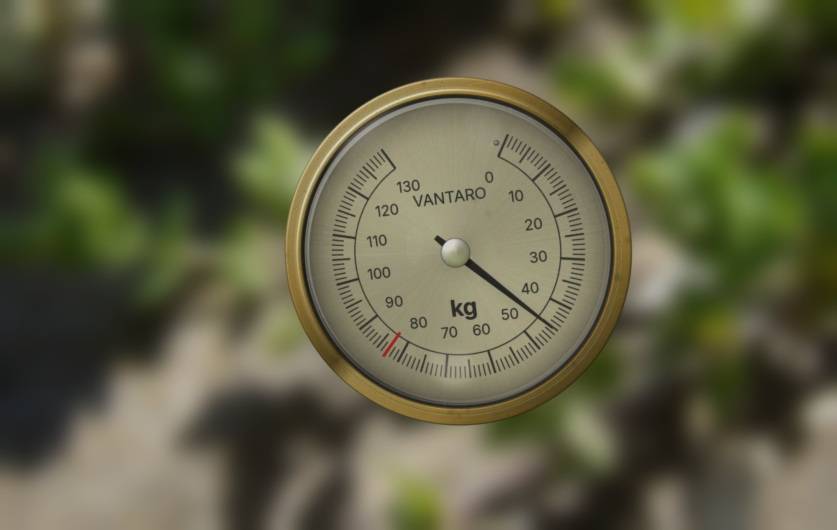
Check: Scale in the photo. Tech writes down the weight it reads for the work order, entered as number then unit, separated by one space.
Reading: 45 kg
